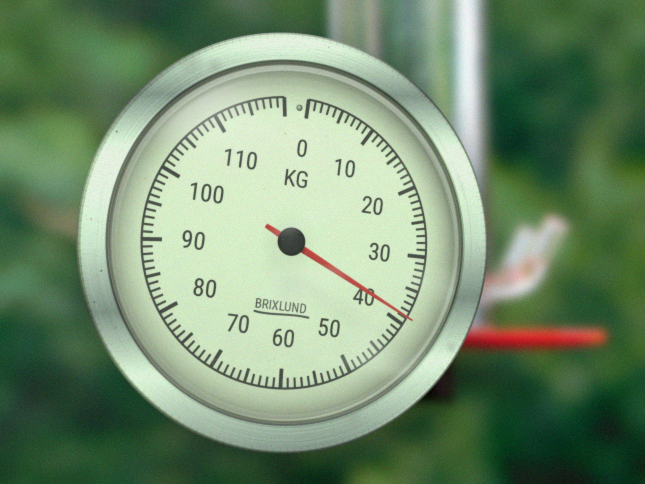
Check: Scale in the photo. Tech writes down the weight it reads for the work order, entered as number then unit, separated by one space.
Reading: 39 kg
